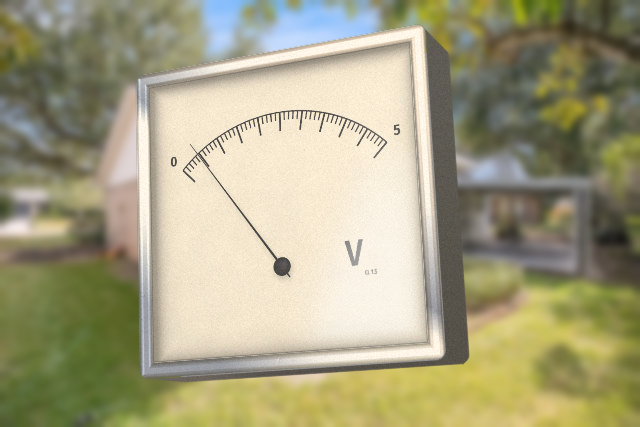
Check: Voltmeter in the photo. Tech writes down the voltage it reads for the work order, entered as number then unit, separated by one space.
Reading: 0.5 V
